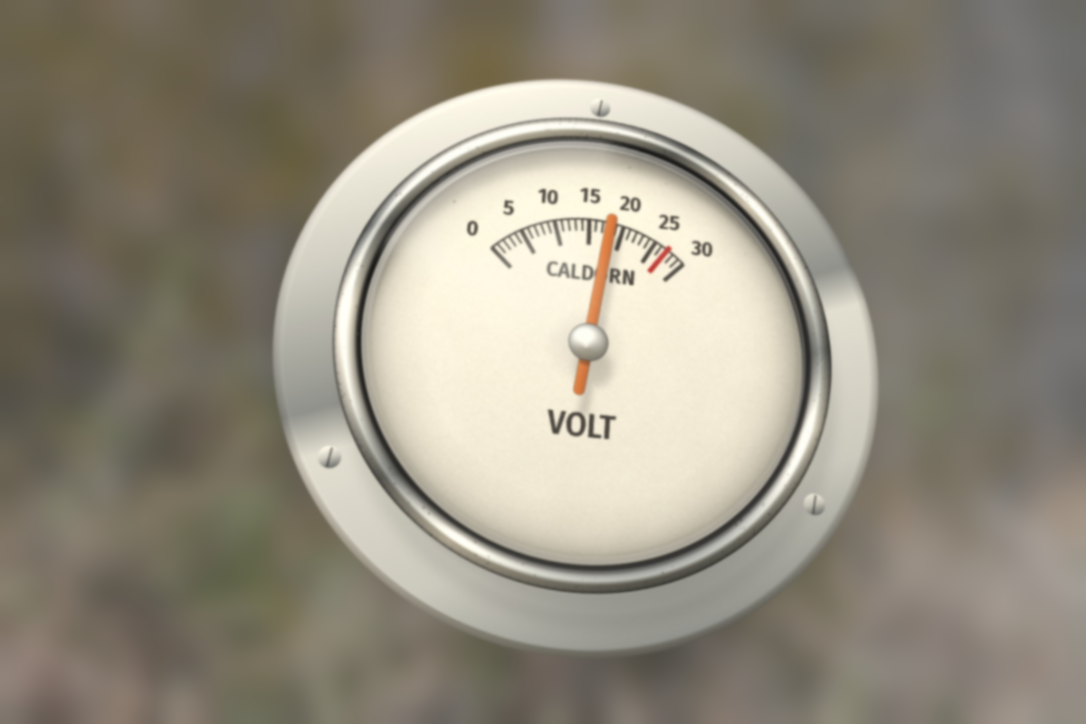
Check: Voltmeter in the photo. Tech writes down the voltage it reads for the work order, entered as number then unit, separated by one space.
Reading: 18 V
